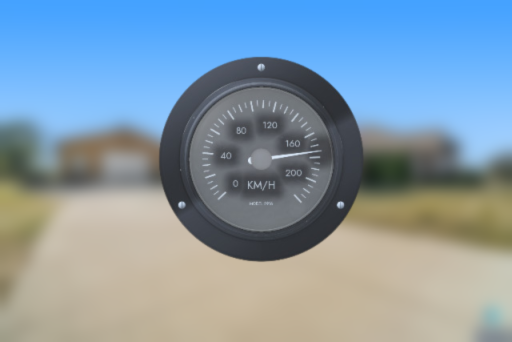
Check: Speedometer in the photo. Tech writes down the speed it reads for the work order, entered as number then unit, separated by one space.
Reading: 175 km/h
